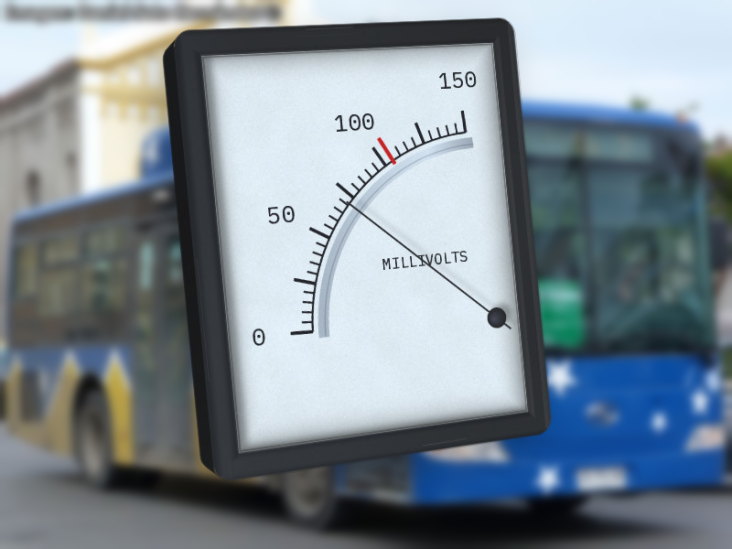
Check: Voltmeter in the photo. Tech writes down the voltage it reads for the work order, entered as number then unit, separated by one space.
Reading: 70 mV
